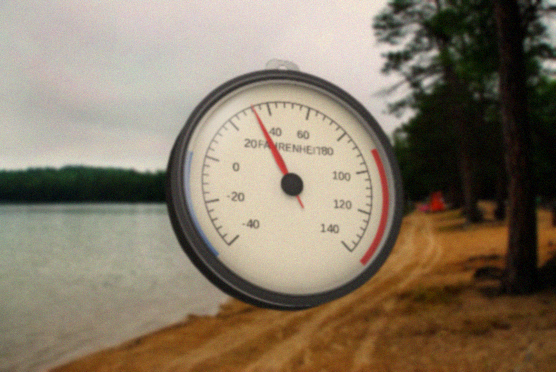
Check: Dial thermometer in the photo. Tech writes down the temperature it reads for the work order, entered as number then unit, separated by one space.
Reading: 32 °F
